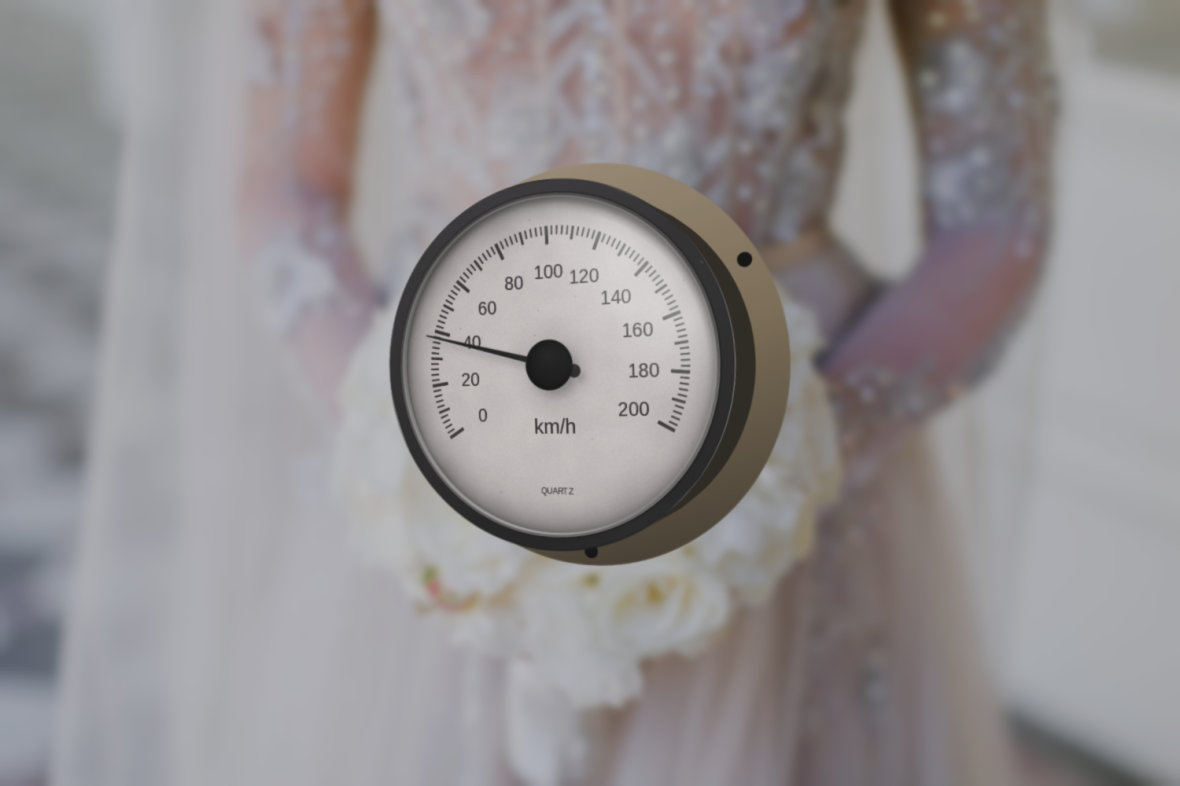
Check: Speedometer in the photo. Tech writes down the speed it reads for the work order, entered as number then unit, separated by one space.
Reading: 38 km/h
